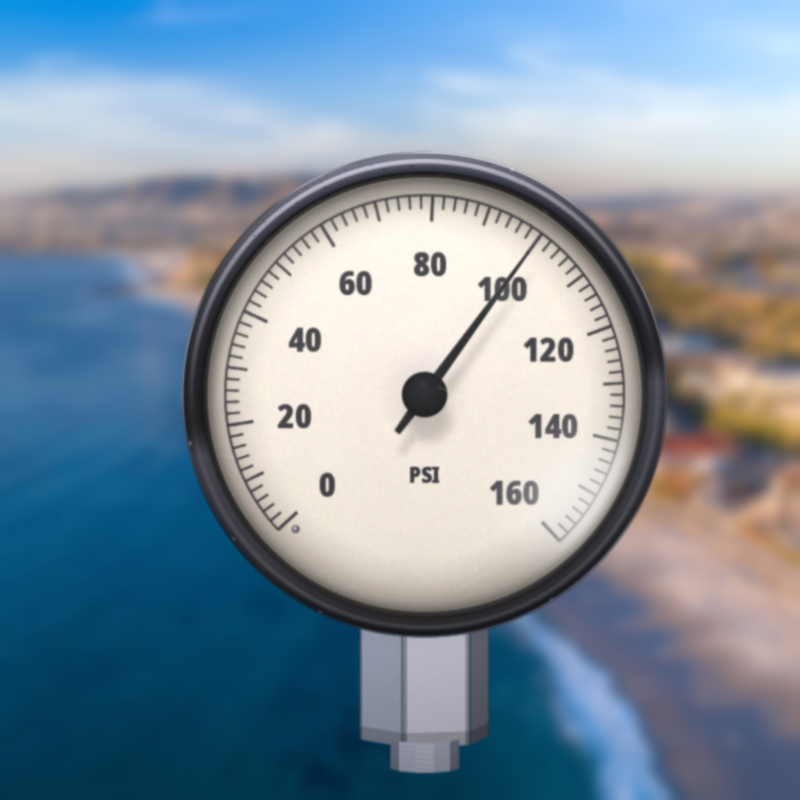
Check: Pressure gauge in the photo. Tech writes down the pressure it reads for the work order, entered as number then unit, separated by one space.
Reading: 100 psi
